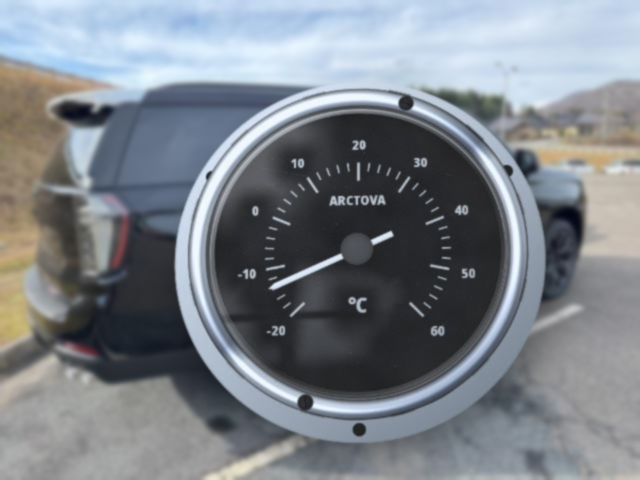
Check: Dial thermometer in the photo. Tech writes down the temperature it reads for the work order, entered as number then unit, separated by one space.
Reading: -14 °C
